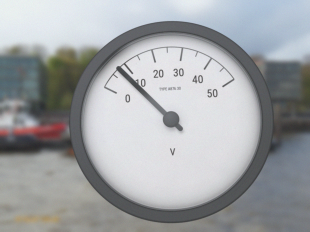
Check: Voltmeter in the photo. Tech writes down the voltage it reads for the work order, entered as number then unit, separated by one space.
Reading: 7.5 V
